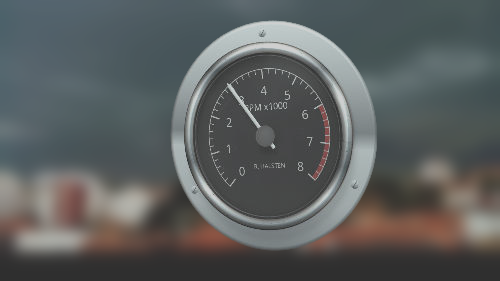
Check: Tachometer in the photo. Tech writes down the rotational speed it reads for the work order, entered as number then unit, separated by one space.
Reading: 3000 rpm
